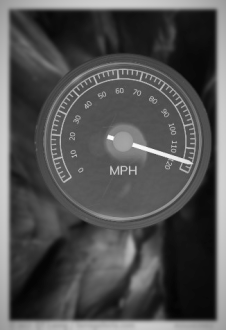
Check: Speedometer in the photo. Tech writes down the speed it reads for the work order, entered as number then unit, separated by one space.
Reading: 116 mph
